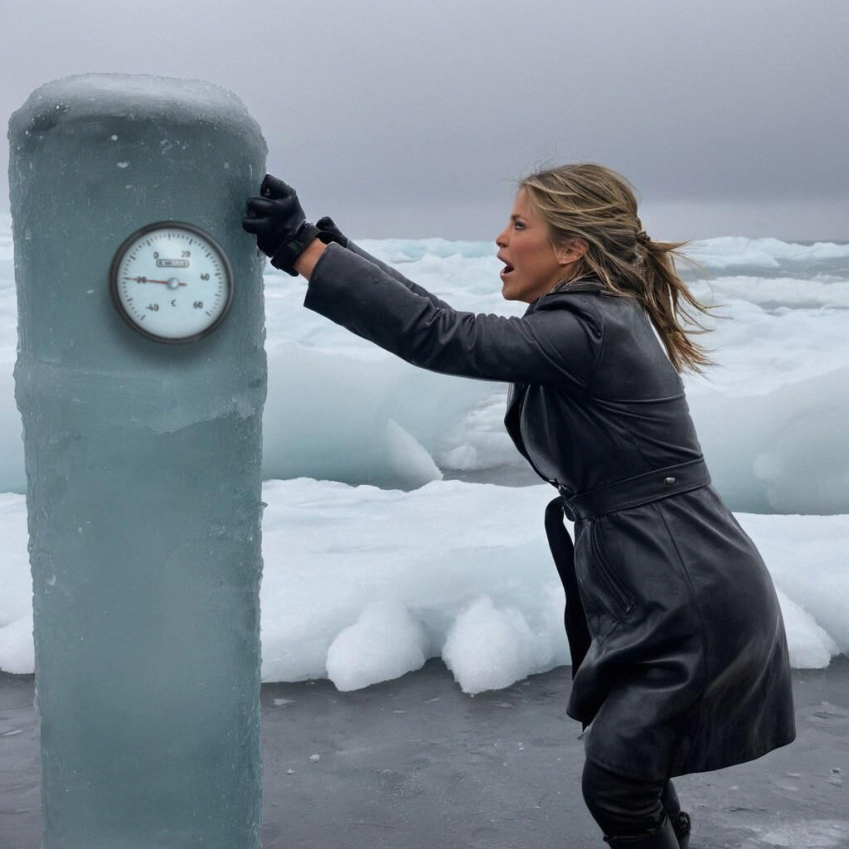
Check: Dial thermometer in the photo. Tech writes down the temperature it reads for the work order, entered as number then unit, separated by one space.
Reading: -20 °C
